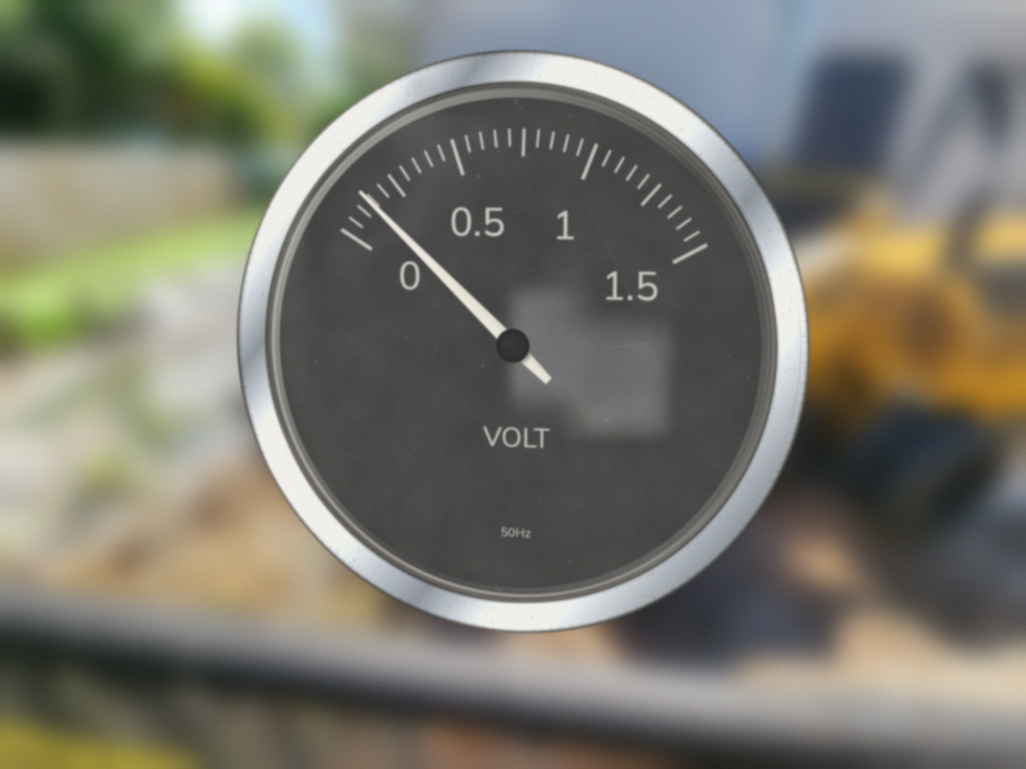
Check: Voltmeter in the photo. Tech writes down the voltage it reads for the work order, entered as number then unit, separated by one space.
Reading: 0.15 V
